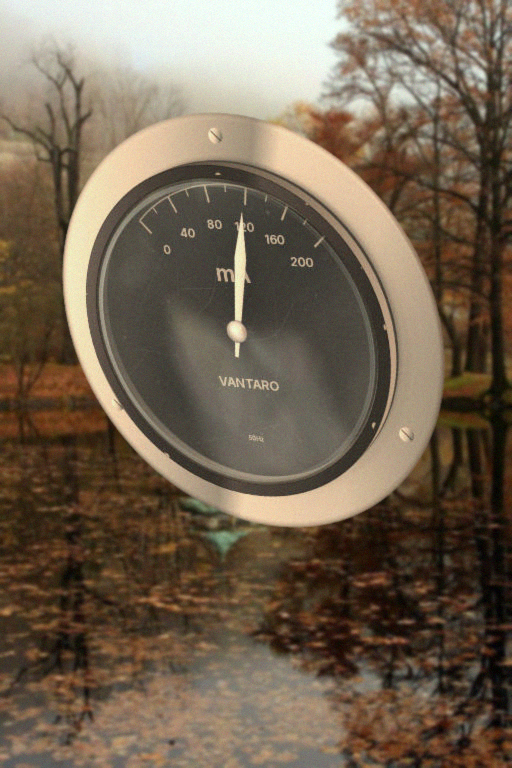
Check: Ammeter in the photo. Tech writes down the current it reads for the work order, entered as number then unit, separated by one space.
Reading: 120 mA
